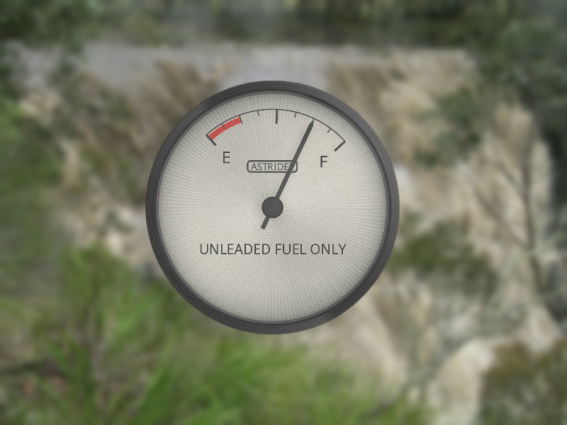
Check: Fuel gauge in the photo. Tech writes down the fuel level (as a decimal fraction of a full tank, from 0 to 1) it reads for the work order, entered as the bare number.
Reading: 0.75
